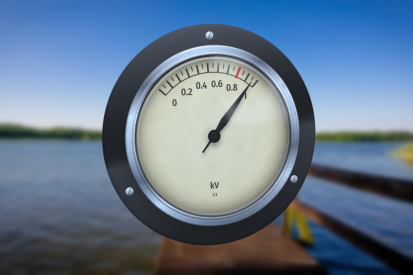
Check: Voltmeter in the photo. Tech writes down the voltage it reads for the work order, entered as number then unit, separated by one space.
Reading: 0.95 kV
